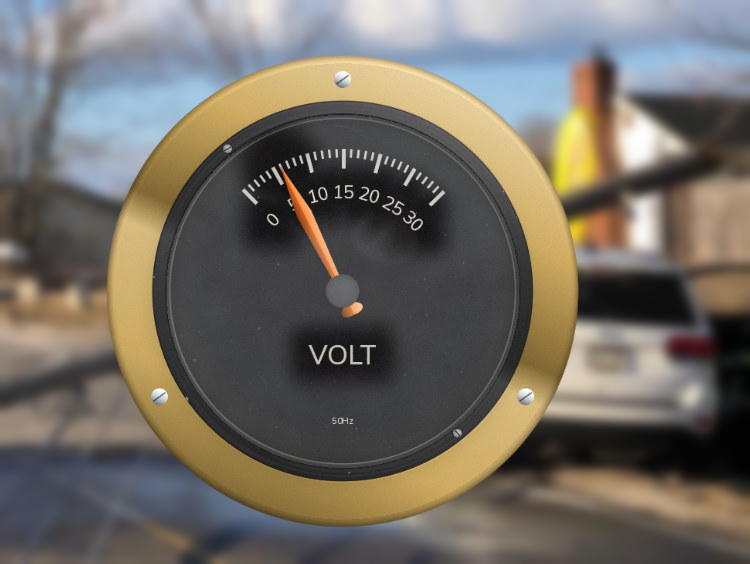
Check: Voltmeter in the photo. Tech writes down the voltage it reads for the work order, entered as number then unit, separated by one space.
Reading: 6 V
